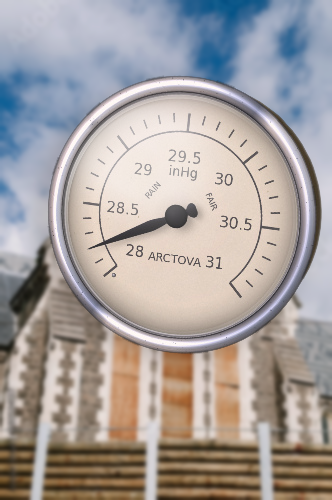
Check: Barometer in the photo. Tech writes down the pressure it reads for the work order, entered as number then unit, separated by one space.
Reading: 28.2 inHg
